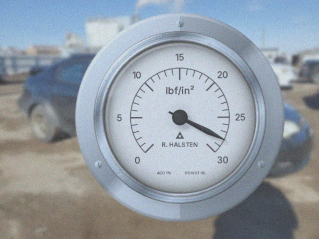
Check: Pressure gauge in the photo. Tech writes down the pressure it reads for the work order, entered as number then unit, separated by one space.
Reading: 28 psi
